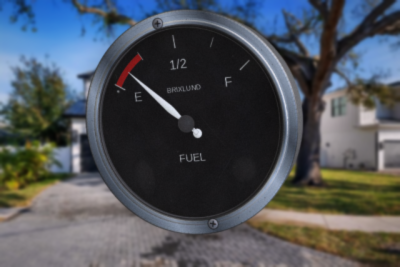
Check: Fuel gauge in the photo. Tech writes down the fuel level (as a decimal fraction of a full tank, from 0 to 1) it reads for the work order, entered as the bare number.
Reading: 0.125
